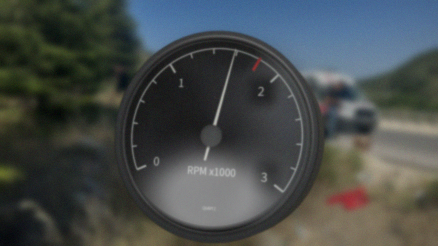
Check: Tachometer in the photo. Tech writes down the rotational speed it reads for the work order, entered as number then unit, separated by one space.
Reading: 1600 rpm
